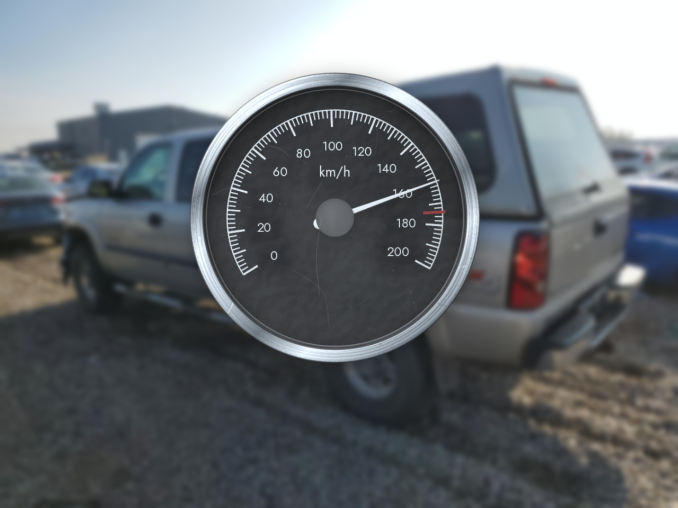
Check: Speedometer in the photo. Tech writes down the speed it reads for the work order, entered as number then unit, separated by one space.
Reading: 160 km/h
